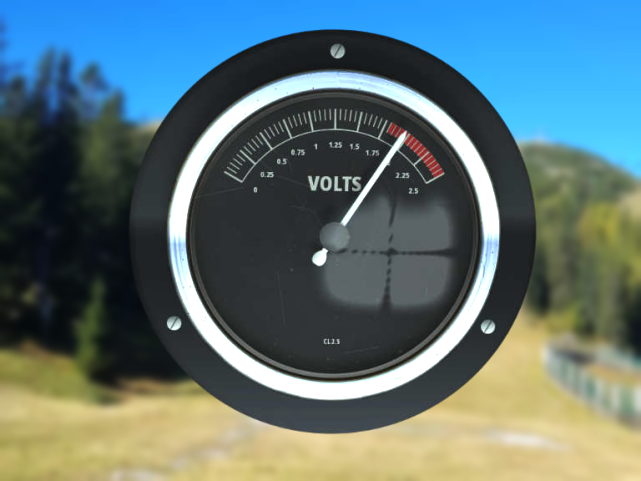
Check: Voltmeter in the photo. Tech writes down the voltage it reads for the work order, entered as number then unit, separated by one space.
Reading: 1.95 V
